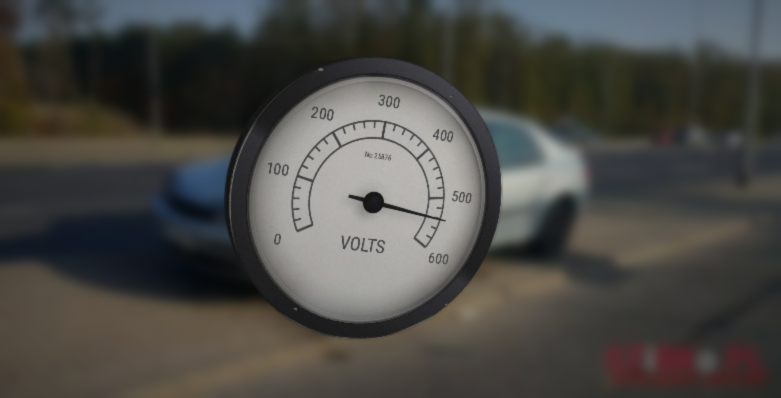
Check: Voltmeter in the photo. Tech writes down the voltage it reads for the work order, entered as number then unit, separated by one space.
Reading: 540 V
